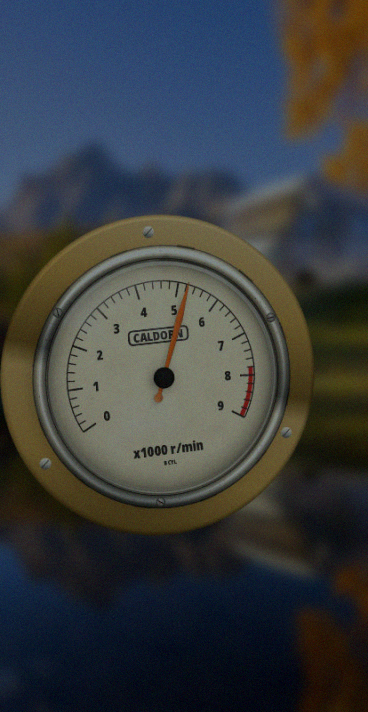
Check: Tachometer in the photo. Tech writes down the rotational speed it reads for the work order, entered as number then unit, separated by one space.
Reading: 5200 rpm
